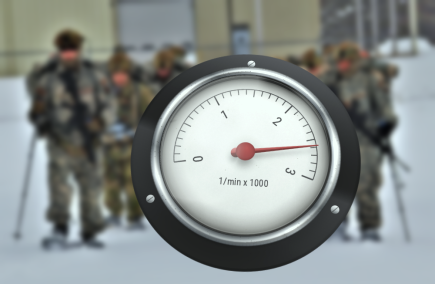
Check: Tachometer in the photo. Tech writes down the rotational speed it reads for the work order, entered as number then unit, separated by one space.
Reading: 2600 rpm
